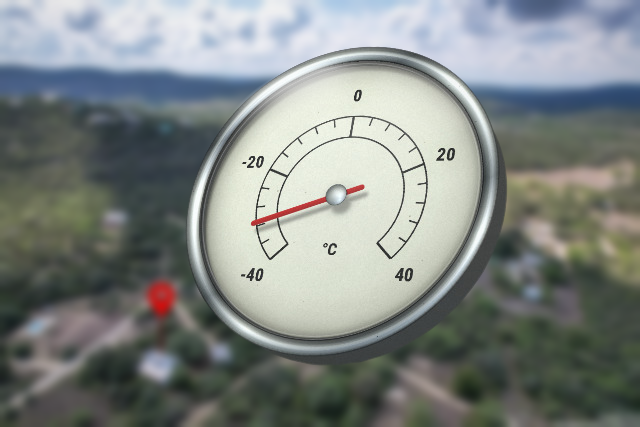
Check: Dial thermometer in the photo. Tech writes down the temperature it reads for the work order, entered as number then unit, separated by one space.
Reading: -32 °C
